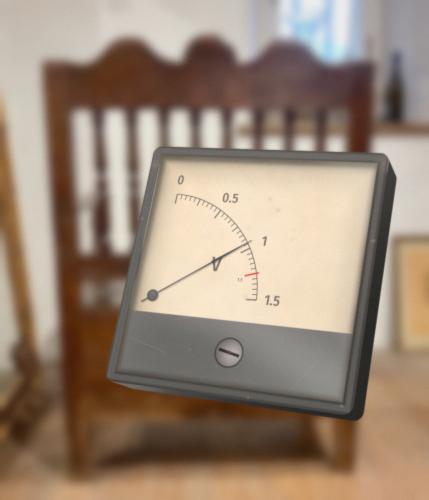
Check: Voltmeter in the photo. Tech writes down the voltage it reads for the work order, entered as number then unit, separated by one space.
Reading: 0.95 V
